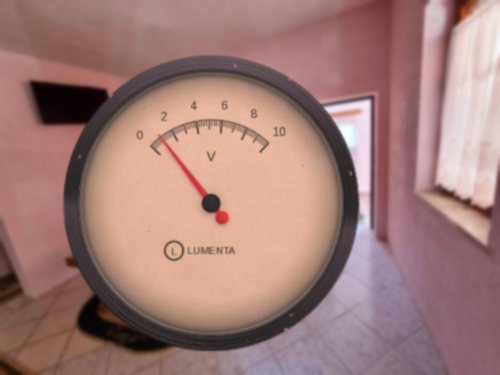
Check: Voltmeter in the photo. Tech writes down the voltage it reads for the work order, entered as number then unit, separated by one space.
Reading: 1 V
